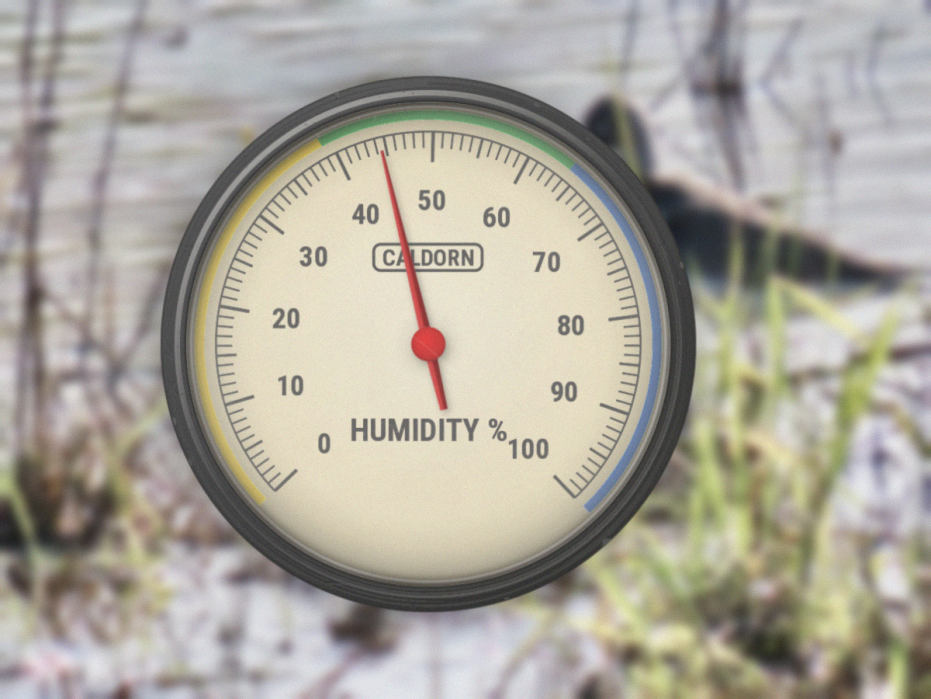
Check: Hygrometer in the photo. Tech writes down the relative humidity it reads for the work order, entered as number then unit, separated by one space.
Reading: 44.5 %
